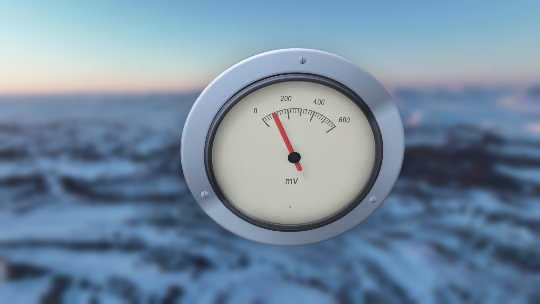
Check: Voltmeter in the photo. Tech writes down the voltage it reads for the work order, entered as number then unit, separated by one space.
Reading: 100 mV
